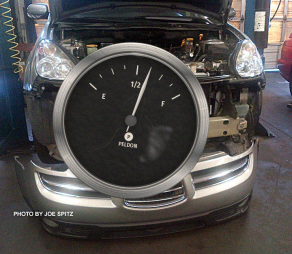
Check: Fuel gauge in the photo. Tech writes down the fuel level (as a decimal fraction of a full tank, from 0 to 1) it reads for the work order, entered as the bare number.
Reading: 0.625
